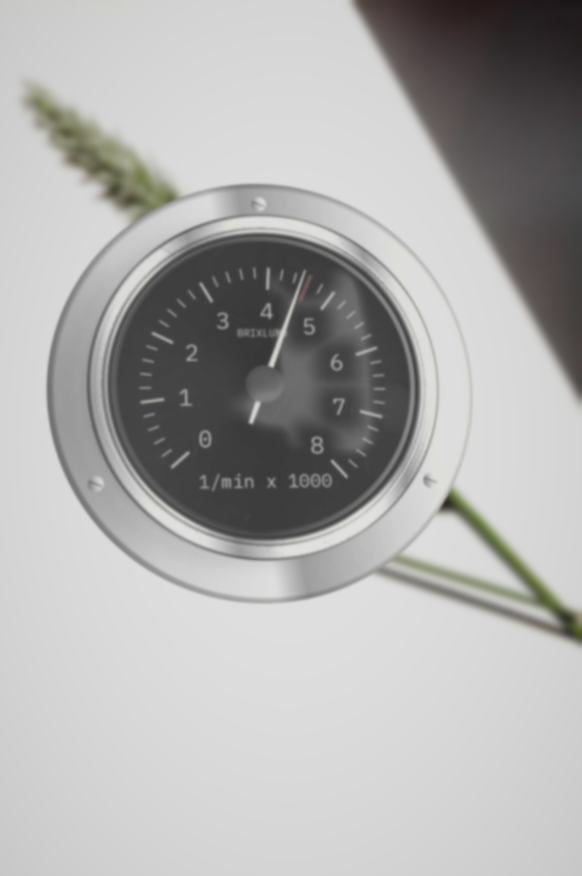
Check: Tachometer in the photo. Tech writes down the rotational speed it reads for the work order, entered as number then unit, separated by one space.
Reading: 4500 rpm
